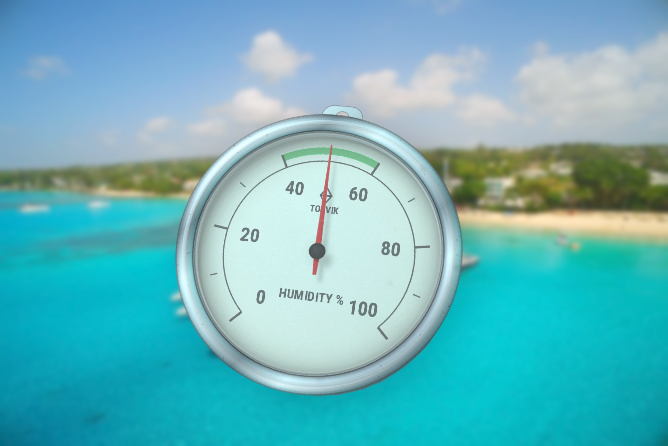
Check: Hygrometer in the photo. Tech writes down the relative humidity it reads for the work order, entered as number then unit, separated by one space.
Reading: 50 %
